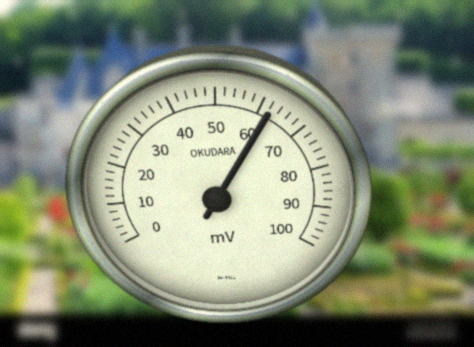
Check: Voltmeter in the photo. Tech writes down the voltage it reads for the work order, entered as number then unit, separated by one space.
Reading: 62 mV
